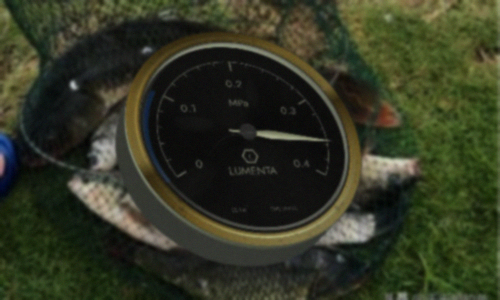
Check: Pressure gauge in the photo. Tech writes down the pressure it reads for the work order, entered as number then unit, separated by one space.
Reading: 0.36 MPa
